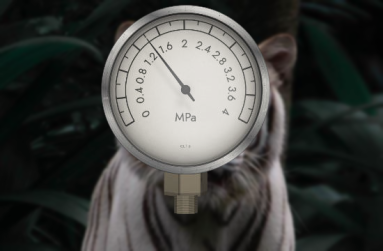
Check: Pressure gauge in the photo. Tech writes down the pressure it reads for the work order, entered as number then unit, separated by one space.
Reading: 1.4 MPa
